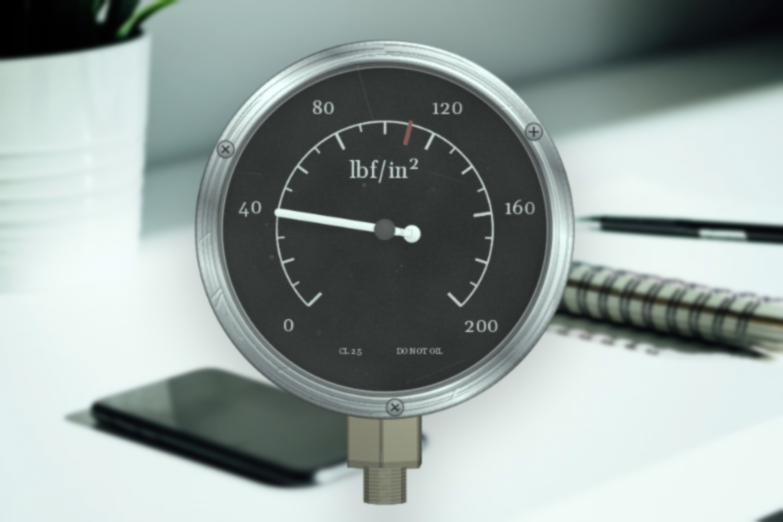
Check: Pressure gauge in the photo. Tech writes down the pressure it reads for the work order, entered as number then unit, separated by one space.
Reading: 40 psi
